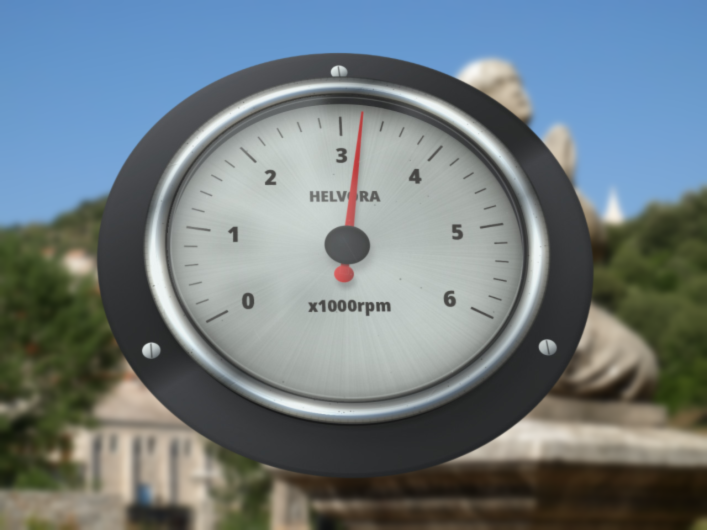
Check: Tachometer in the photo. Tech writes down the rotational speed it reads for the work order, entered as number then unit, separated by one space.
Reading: 3200 rpm
